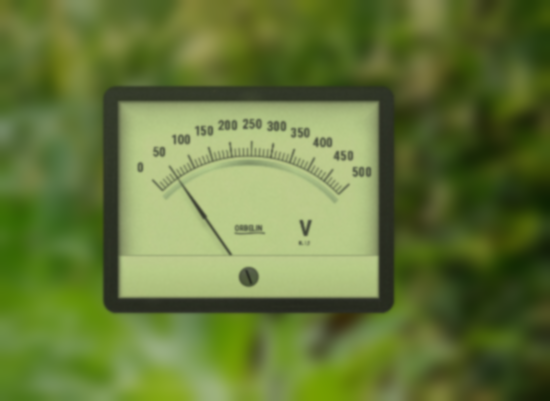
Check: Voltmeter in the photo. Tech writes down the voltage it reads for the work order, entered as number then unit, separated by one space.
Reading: 50 V
